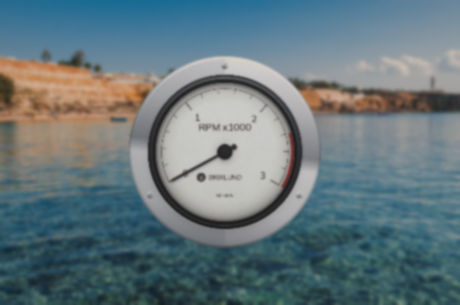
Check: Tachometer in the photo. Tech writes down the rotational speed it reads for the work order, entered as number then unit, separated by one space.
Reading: 0 rpm
